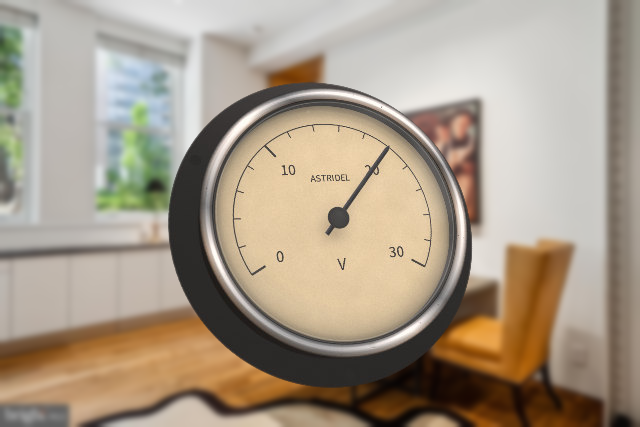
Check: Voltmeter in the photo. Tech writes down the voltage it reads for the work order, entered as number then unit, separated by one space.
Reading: 20 V
